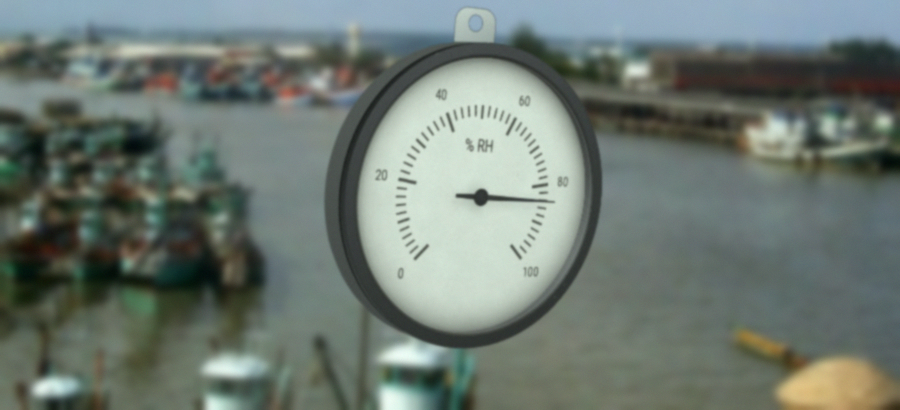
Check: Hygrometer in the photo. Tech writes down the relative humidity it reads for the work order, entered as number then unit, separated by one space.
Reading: 84 %
